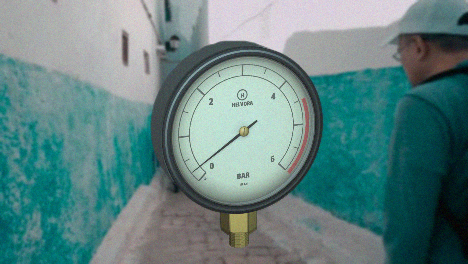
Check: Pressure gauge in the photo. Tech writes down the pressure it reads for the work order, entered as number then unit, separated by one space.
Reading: 0.25 bar
